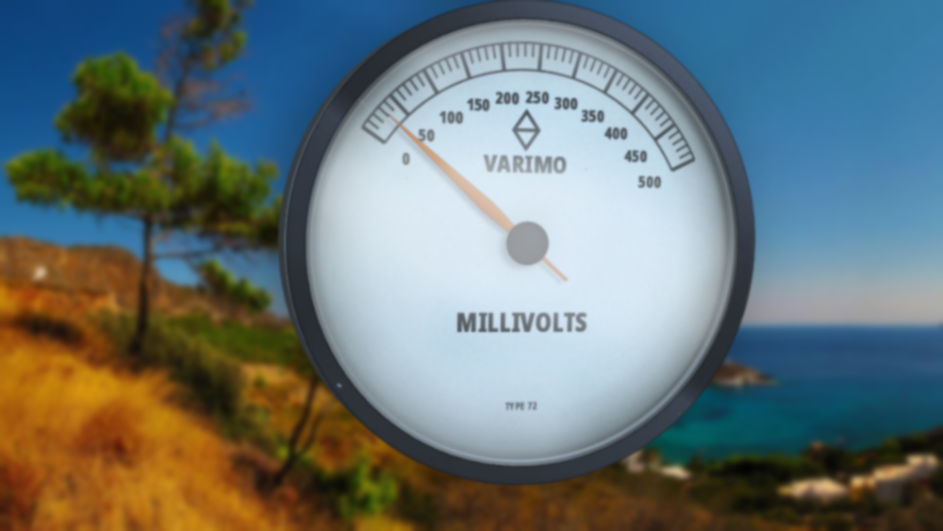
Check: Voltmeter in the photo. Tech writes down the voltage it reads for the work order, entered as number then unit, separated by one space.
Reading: 30 mV
